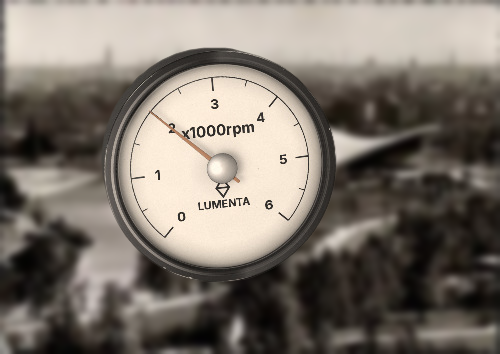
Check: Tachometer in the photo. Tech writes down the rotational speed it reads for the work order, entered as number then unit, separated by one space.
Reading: 2000 rpm
